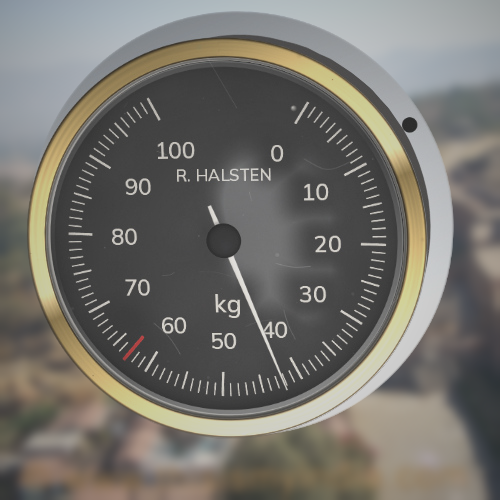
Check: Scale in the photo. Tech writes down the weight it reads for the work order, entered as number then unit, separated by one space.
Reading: 42 kg
